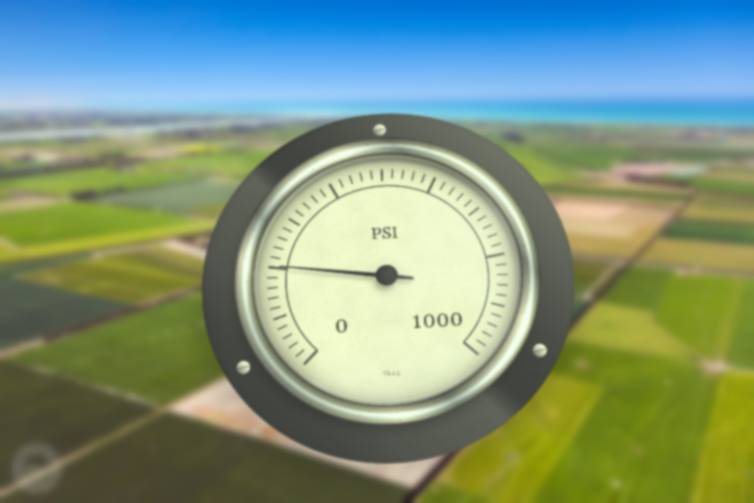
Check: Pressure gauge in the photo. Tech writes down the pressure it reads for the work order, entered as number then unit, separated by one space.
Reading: 200 psi
